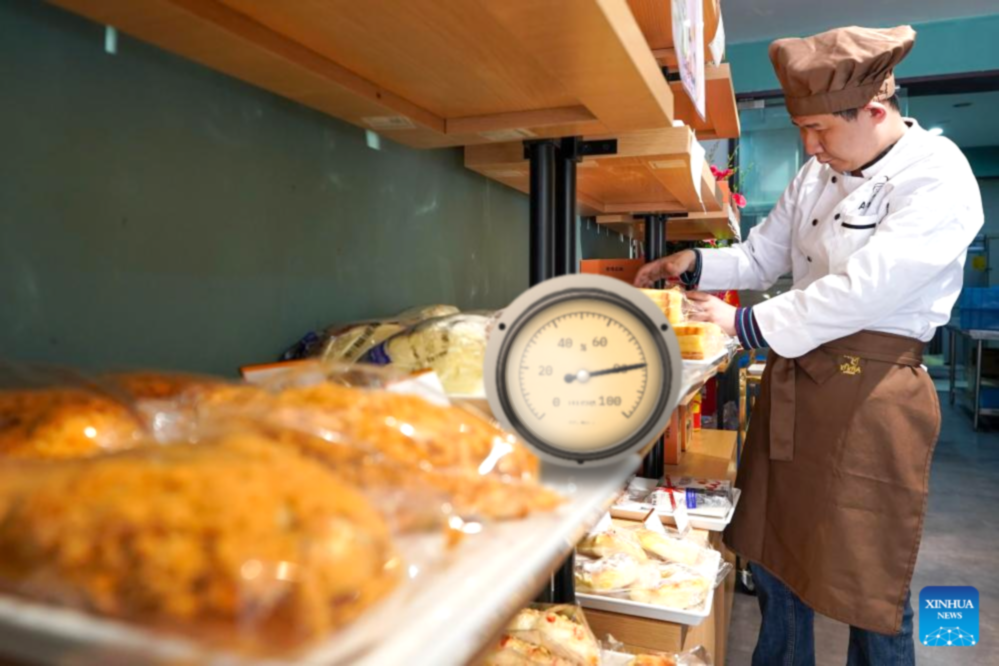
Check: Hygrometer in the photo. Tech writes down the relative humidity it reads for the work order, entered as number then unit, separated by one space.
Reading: 80 %
